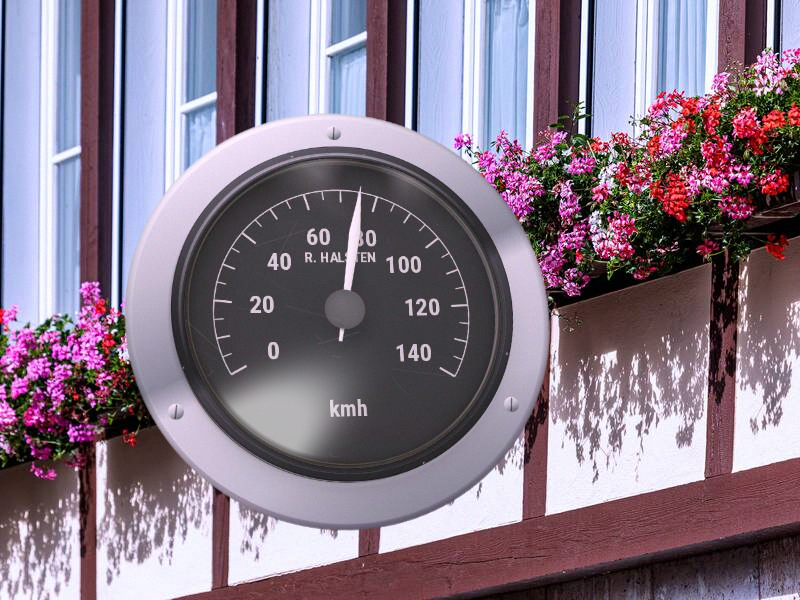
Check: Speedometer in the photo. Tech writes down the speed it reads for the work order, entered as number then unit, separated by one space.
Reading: 75 km/h
